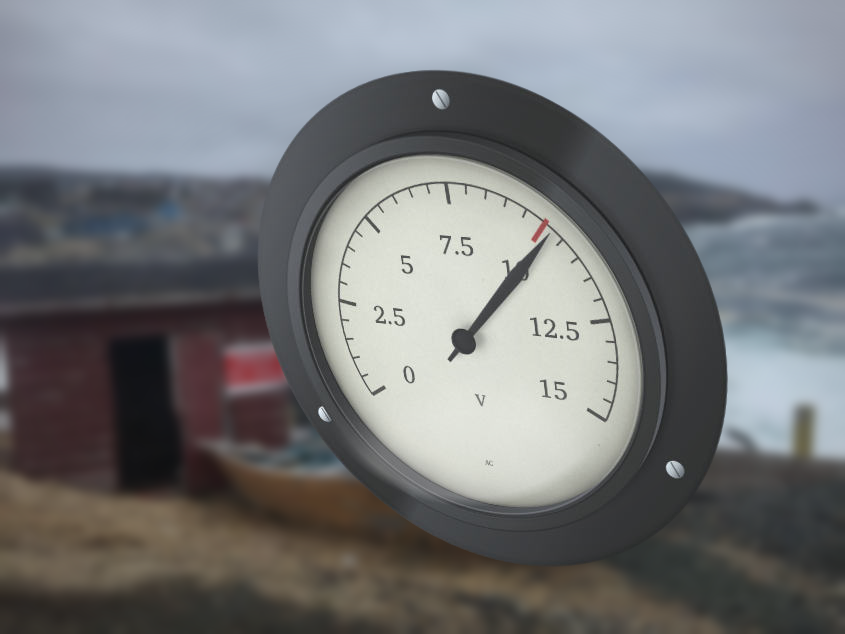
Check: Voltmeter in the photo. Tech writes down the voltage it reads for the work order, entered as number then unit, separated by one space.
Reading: 10.25 V
